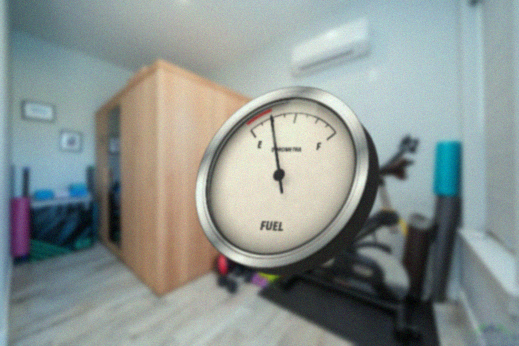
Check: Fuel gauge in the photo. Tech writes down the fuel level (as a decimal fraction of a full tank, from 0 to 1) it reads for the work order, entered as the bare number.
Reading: 0.25
